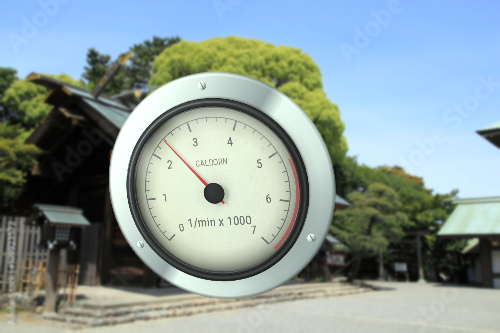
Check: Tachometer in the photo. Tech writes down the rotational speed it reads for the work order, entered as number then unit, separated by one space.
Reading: 2400 rpm
